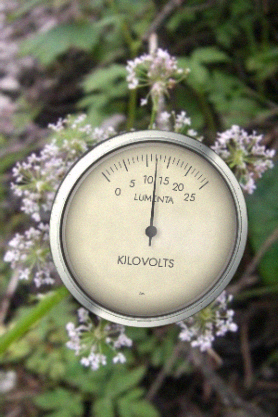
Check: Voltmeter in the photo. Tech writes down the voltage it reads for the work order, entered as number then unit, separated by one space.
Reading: 12 kV
